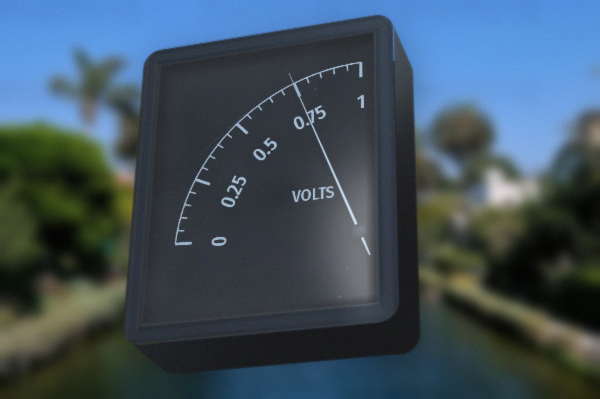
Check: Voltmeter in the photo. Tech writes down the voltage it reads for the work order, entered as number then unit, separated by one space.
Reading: 0.75 V
